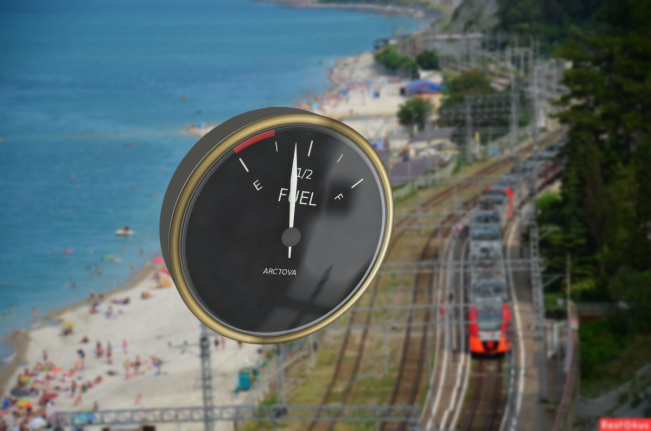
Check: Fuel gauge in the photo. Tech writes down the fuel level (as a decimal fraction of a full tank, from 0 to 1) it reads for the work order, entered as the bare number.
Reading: 0.375
